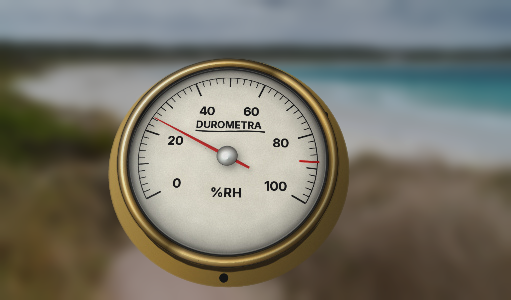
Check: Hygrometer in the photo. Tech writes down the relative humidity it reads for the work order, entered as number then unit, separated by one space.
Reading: 24 %
